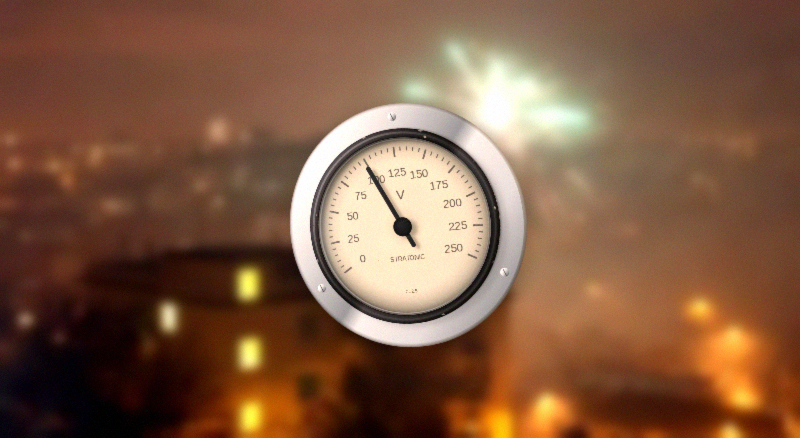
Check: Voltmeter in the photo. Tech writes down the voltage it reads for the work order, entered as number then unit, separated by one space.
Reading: 100 V
